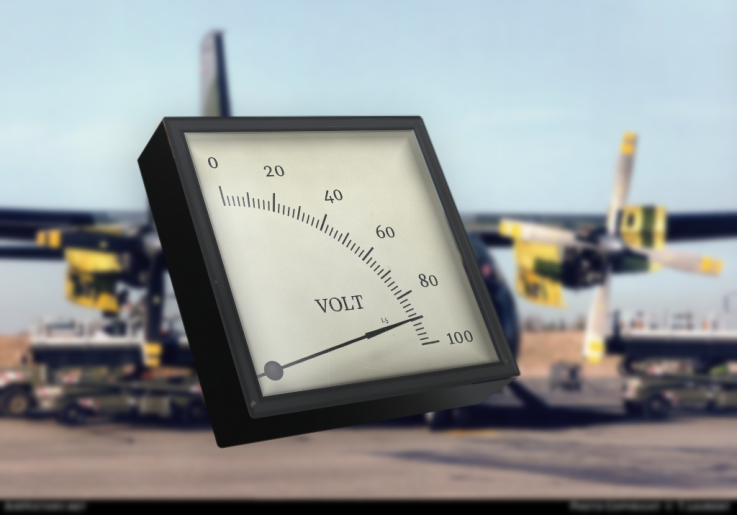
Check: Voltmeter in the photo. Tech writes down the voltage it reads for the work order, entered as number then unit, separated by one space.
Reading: 90 V
